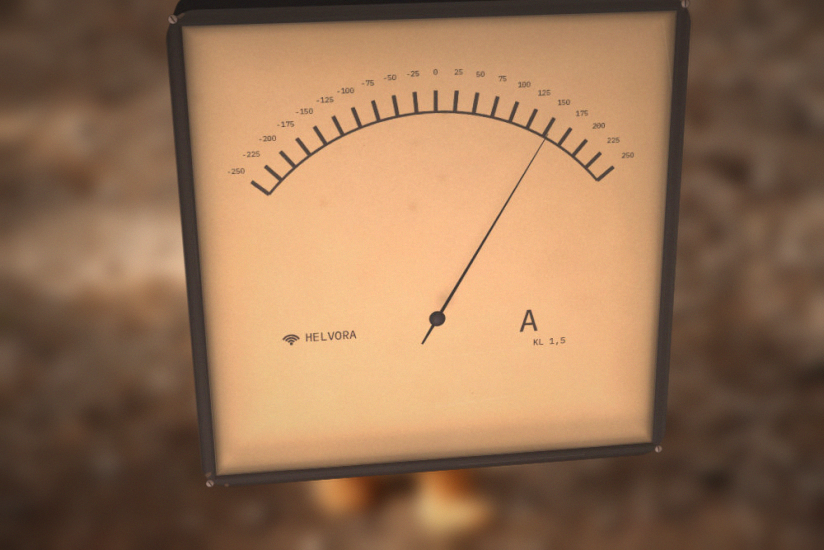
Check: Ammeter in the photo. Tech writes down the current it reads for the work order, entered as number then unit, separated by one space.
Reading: 150 A
